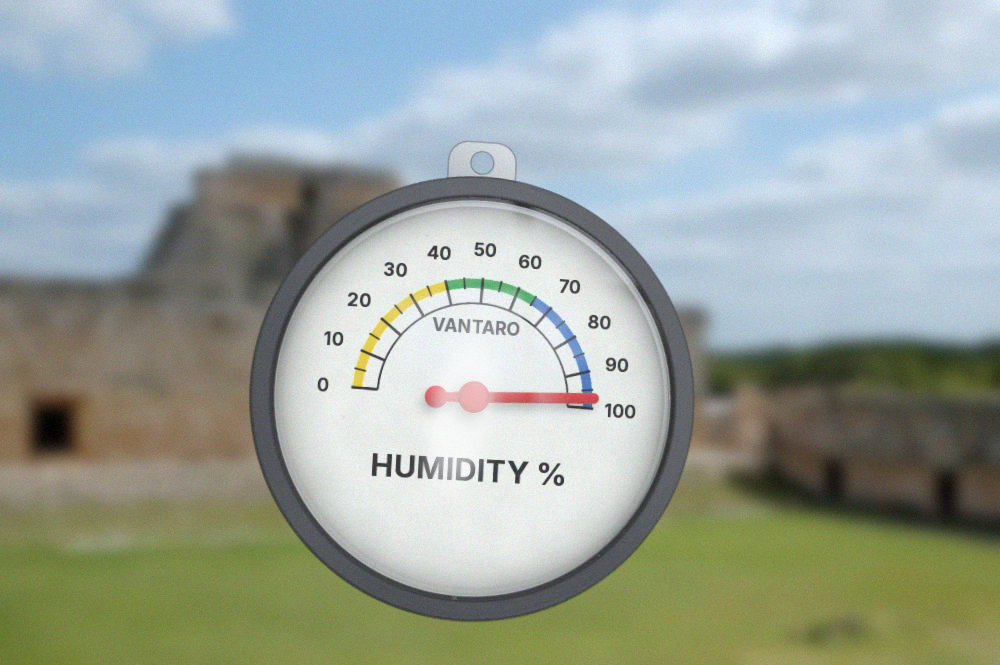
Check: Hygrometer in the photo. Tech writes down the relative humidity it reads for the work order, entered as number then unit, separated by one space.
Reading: 97.5 %
